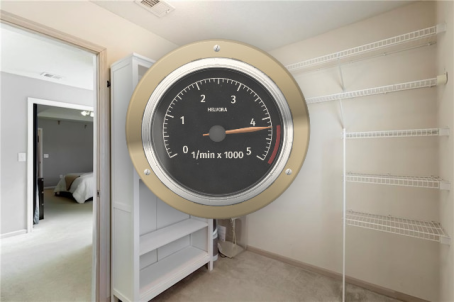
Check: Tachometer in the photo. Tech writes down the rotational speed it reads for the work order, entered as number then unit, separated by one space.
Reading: 4200 rpm
